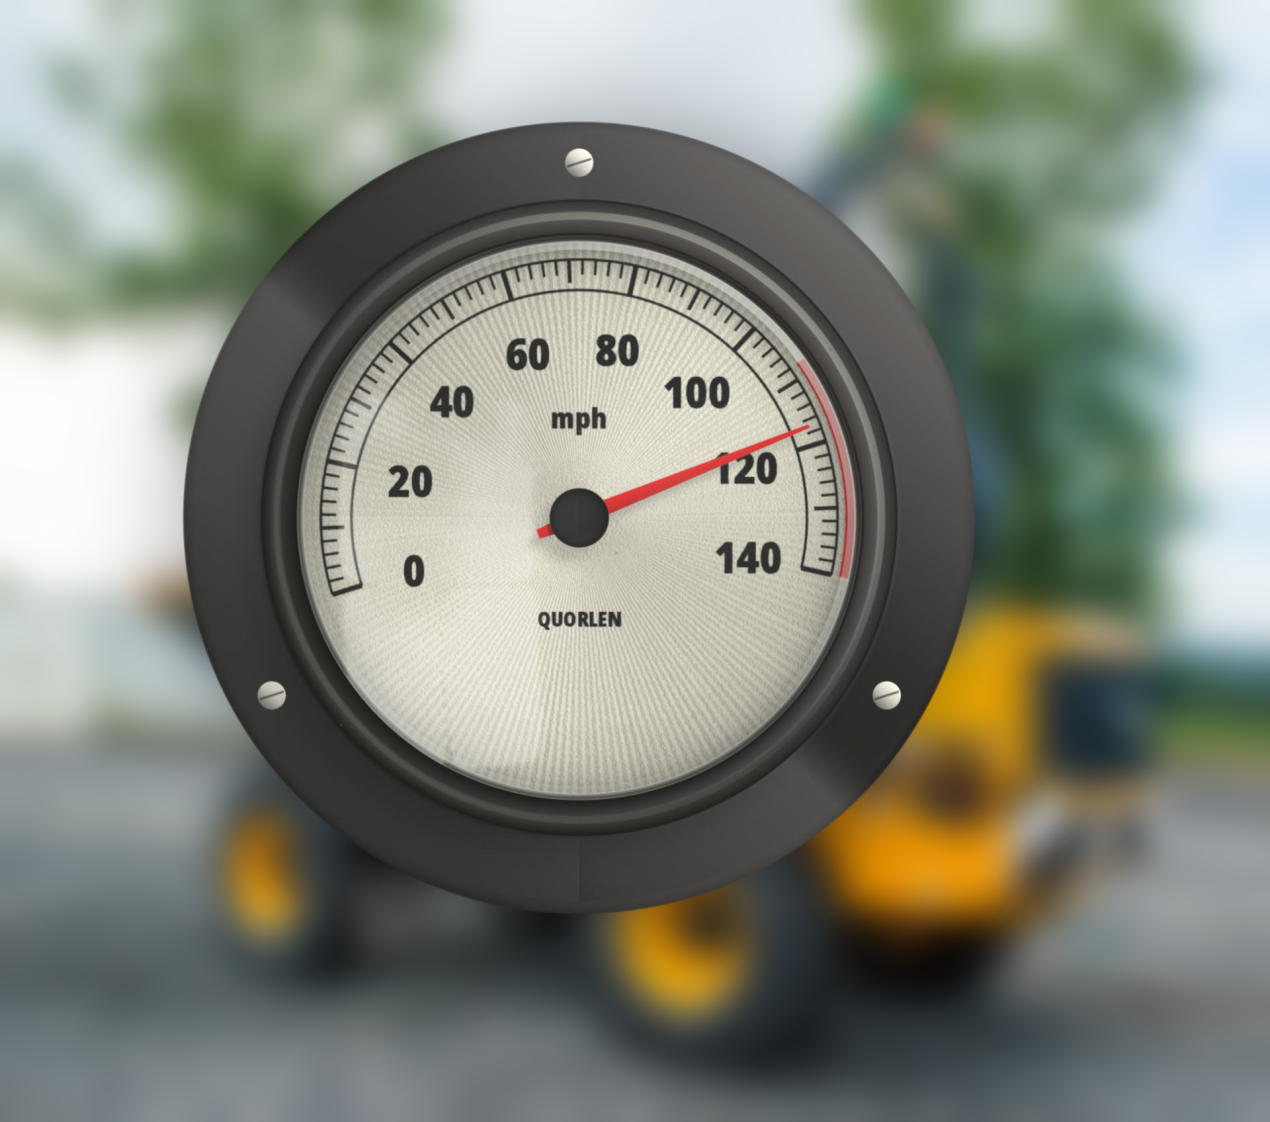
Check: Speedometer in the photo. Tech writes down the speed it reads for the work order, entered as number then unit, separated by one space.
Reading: 117 mph
